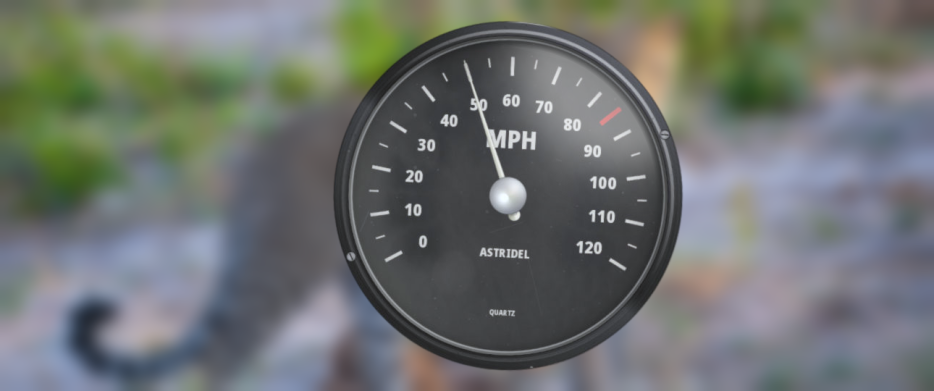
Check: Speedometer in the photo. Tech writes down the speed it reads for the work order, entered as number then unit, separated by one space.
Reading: 50 mph
